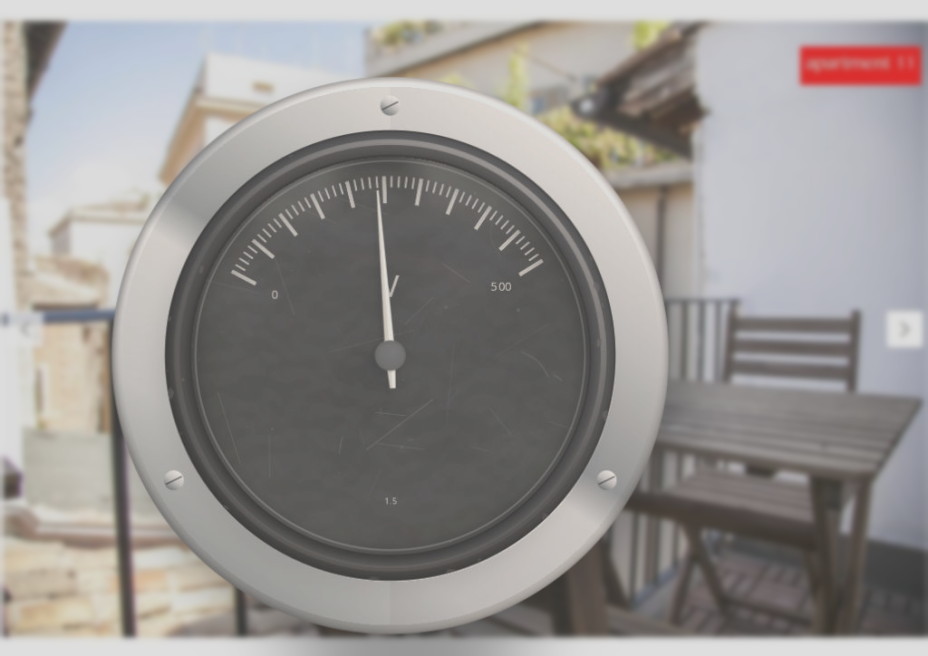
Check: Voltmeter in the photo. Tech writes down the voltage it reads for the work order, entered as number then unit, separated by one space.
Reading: 240 V
